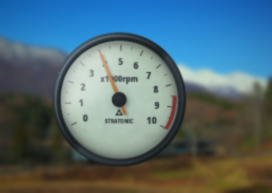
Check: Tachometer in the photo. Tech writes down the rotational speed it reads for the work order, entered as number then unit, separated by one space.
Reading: 4000 rpm
